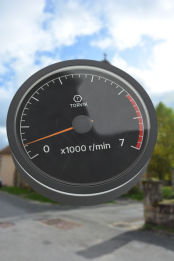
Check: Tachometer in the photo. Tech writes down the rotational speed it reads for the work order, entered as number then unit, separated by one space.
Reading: 400 rpm
